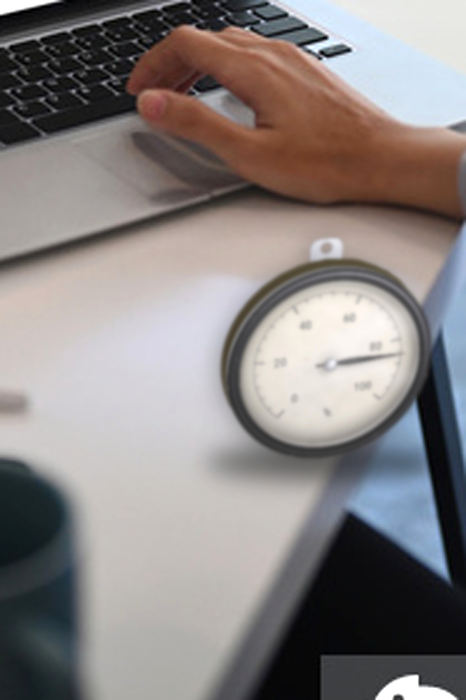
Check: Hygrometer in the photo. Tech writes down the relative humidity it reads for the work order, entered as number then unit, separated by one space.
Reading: 84 %
